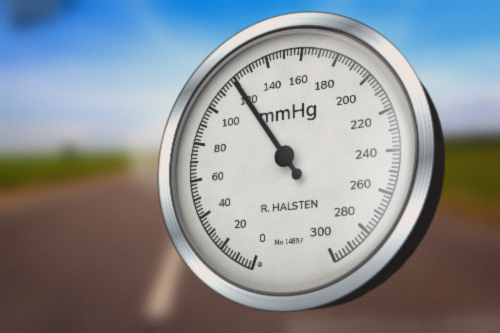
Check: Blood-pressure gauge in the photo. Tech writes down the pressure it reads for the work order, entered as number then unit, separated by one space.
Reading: 120 mmHg
